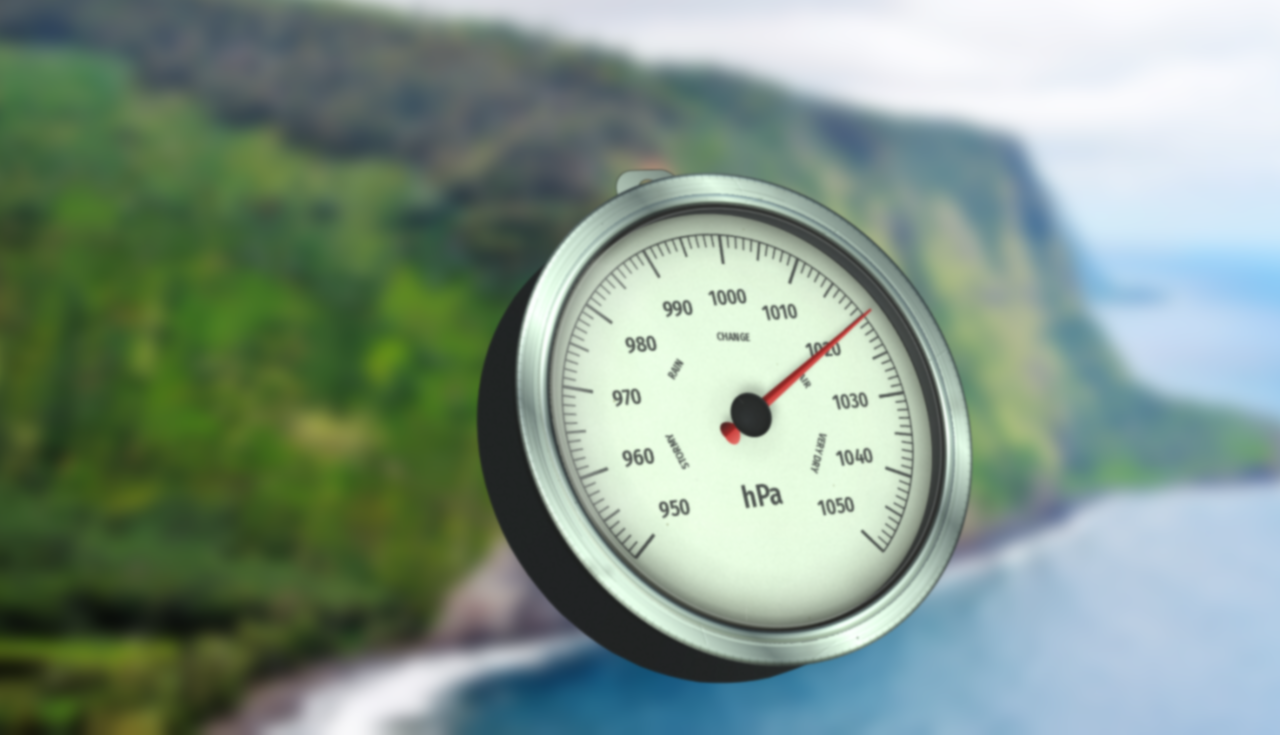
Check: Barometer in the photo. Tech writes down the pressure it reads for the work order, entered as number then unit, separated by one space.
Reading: 1020 hPa
